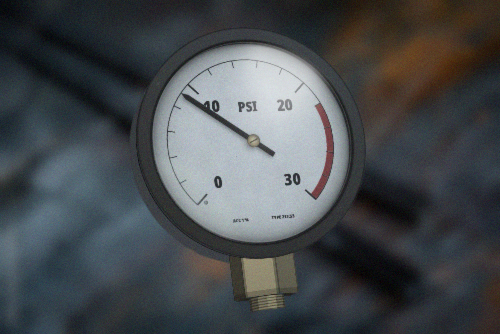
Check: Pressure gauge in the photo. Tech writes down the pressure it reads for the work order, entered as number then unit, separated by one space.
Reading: 9 psi
